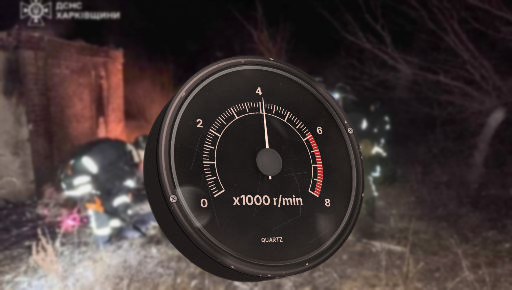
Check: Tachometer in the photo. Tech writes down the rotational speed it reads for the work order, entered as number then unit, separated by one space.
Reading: 4000 rpm
